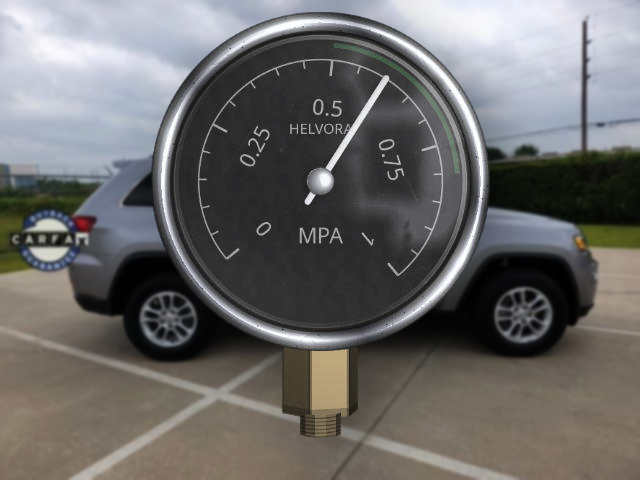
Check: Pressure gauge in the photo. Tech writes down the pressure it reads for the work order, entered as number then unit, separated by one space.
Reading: 0.6 MPa
